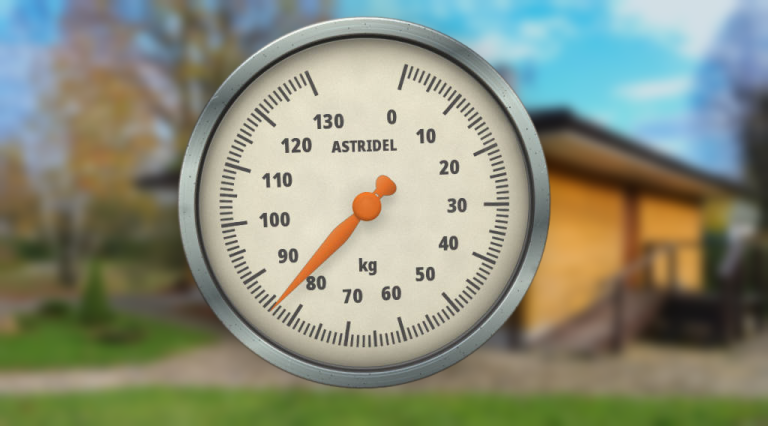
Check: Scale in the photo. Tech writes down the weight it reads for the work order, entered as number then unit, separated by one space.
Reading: 84 kg
